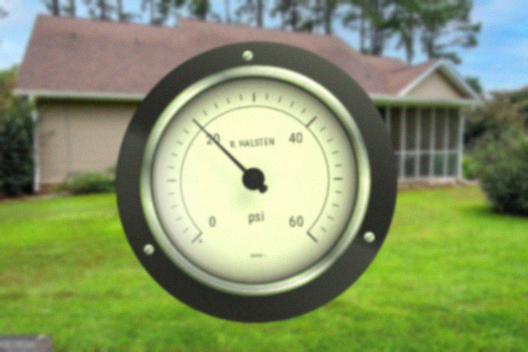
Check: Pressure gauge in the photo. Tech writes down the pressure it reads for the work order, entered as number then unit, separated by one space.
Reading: 20 psi
